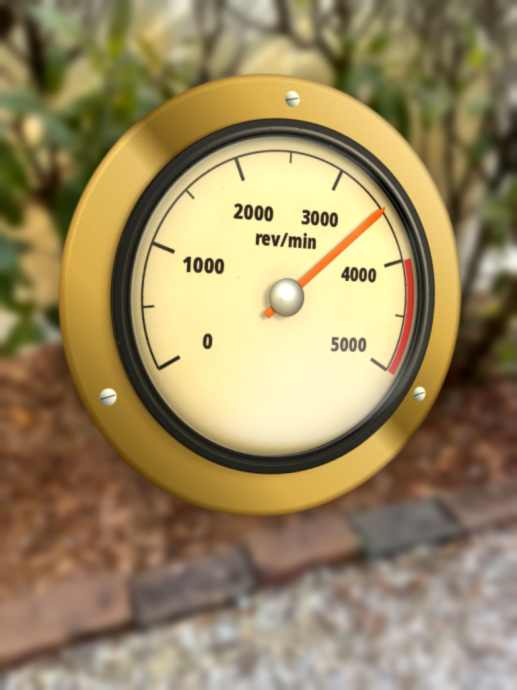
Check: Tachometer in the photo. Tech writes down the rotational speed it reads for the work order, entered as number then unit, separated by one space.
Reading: 3500 rpm
